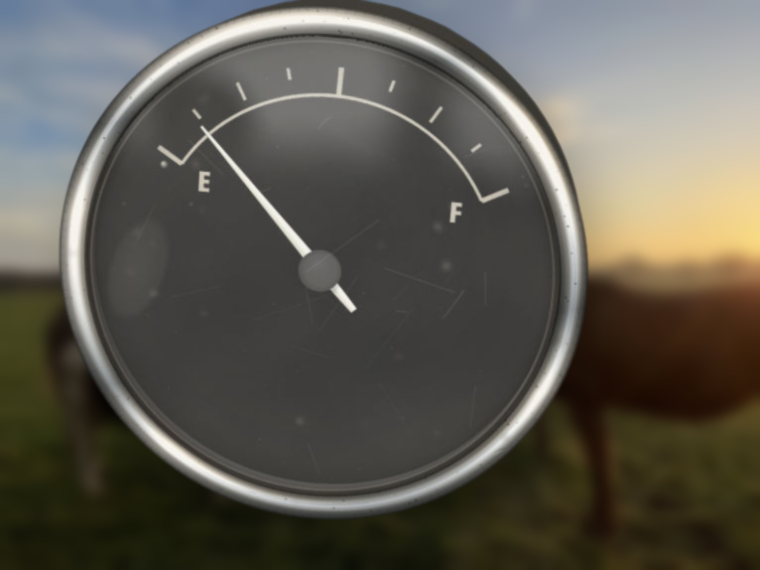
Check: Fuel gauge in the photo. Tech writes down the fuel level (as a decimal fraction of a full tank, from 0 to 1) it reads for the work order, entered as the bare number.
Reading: 0.125
